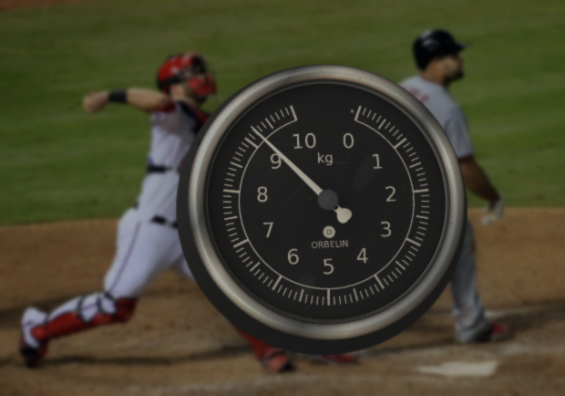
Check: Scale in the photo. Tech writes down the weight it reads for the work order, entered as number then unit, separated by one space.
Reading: 9.2 kg
